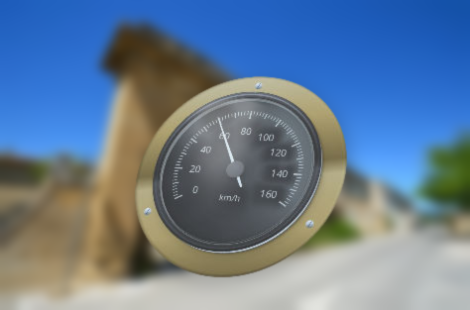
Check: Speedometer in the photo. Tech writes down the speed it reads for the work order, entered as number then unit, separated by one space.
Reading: 60 km/h
